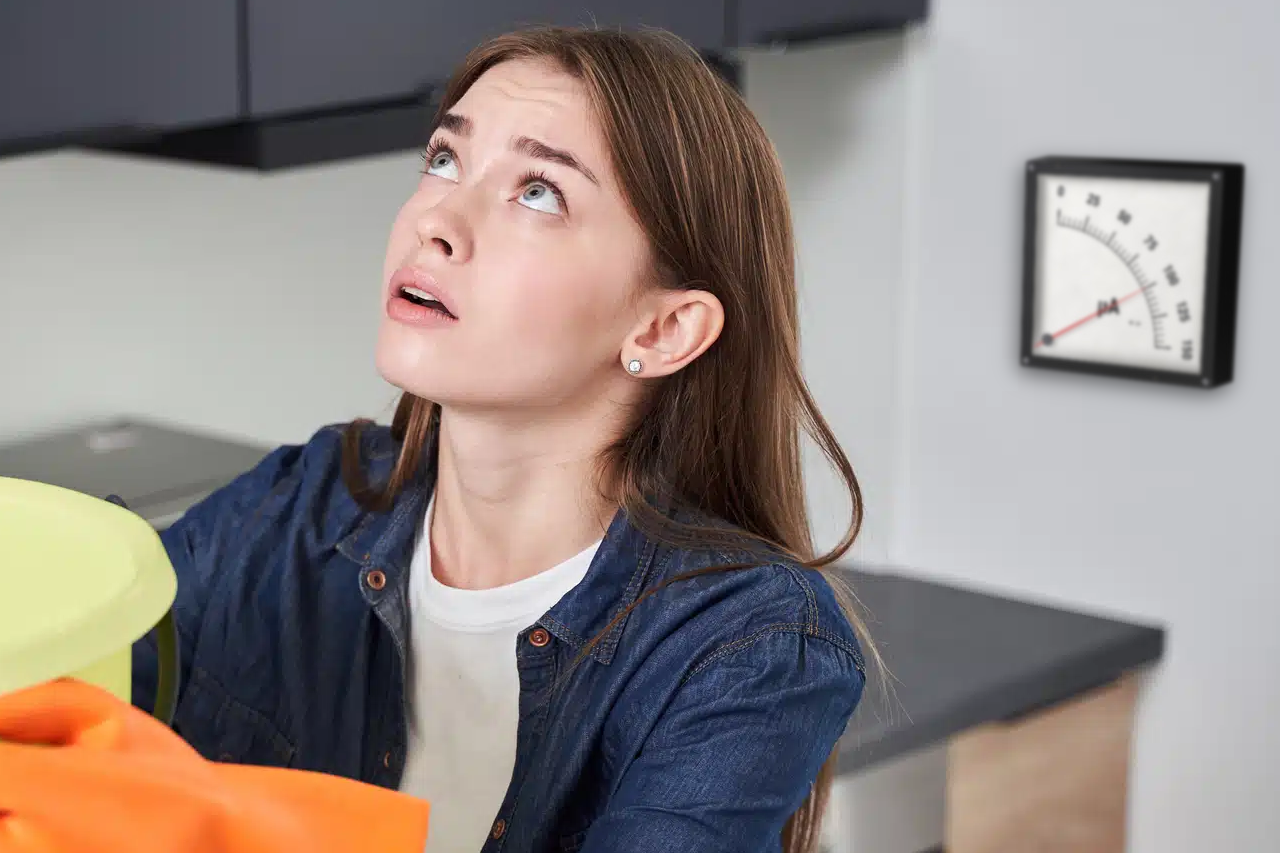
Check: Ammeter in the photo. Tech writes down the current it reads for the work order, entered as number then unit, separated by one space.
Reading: 100 µA
